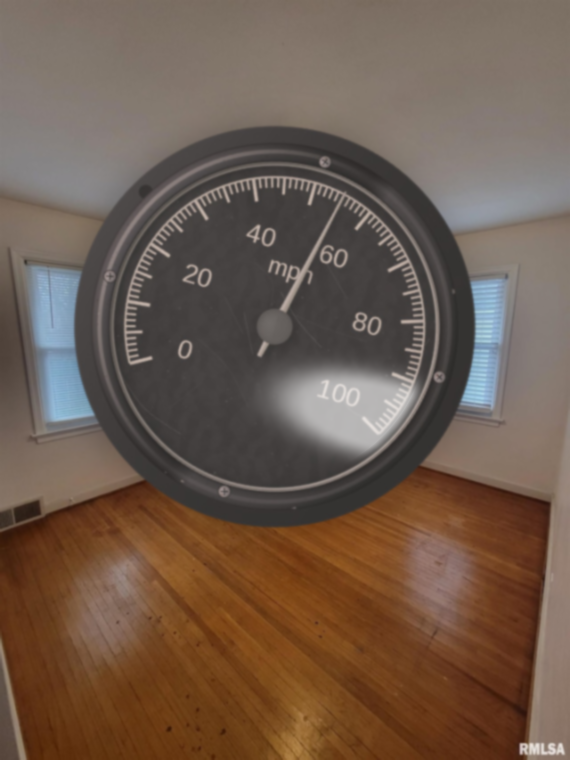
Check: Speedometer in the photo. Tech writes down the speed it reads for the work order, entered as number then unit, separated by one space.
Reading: 55 mph
